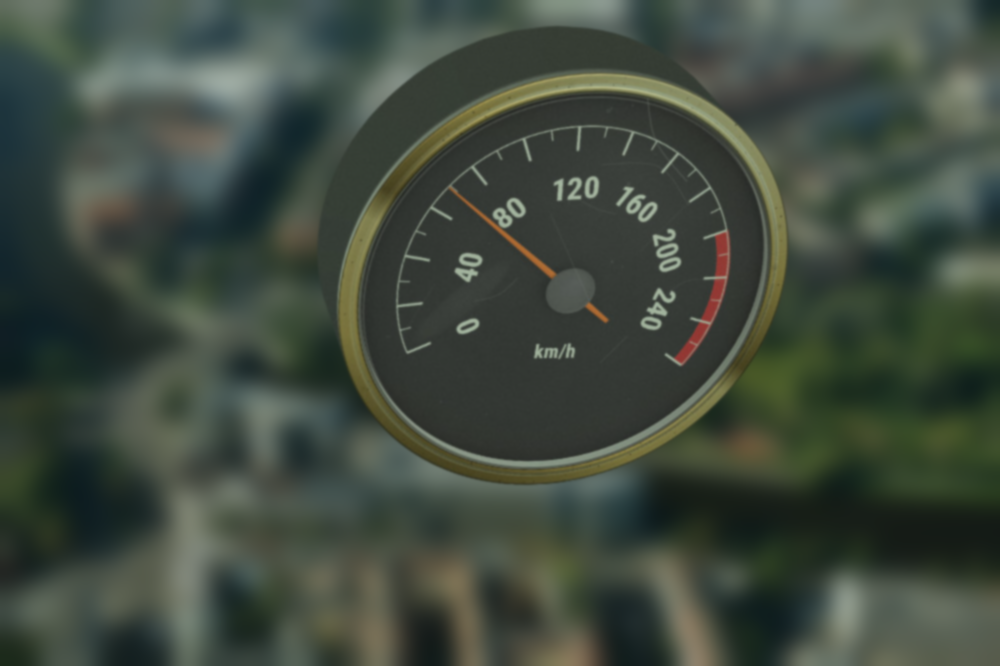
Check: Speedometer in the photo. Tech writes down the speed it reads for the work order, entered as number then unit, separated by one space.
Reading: 70 km/h
